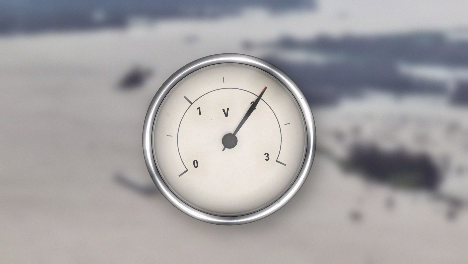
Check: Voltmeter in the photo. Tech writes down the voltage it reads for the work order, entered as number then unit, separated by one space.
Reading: 2 V
